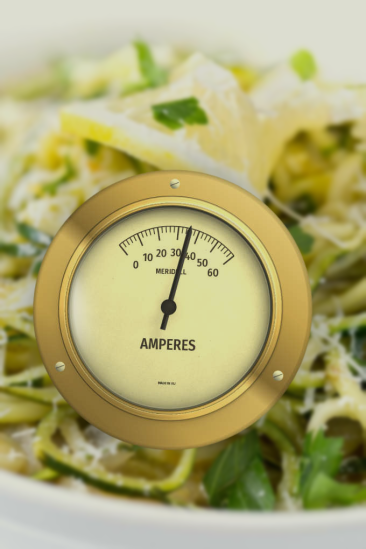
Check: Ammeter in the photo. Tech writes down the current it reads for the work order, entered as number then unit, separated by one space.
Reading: 36 A
